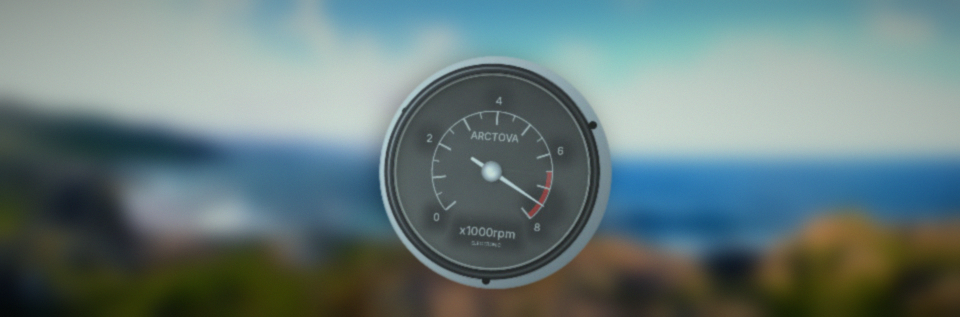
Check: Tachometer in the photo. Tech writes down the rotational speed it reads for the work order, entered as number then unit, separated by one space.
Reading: 7500 rpm
